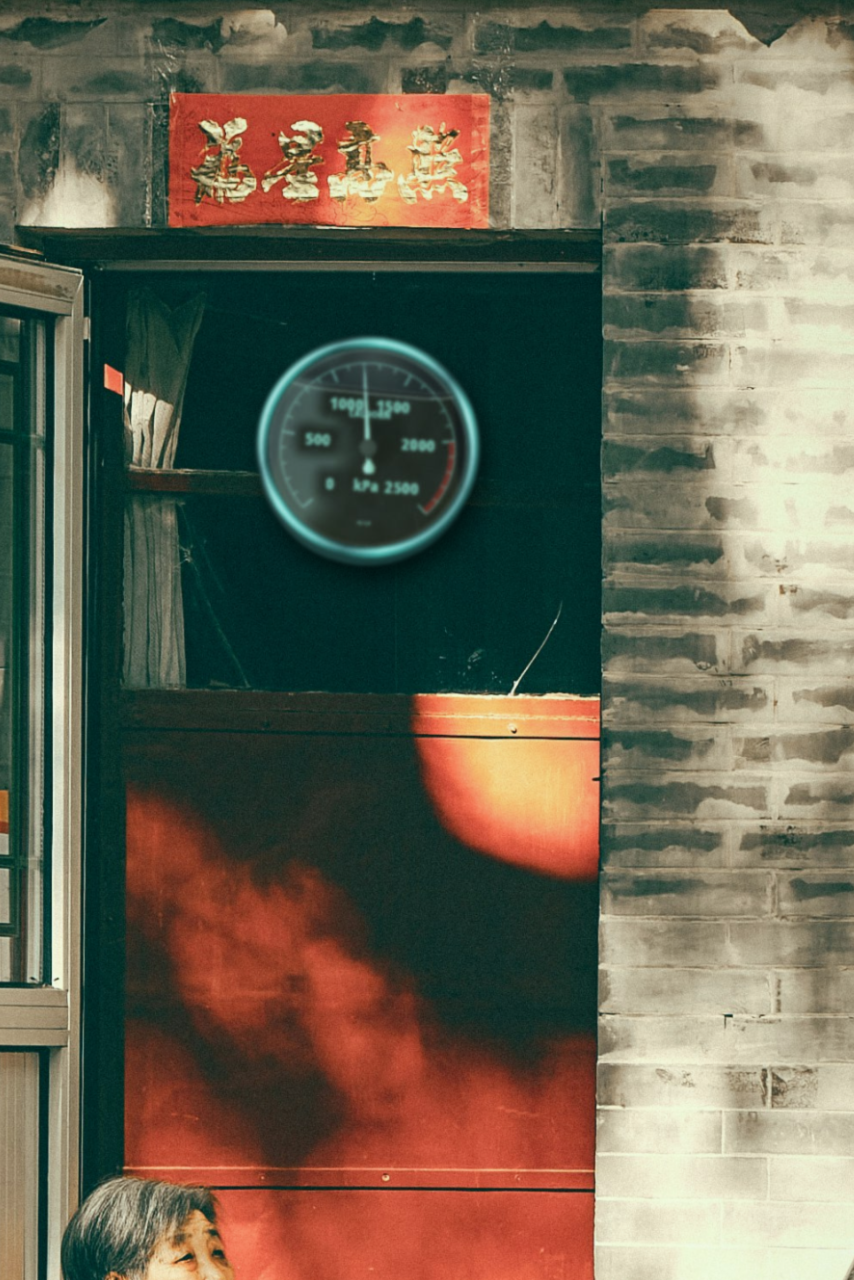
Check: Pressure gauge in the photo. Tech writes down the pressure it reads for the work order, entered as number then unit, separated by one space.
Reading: 1200 kPa
